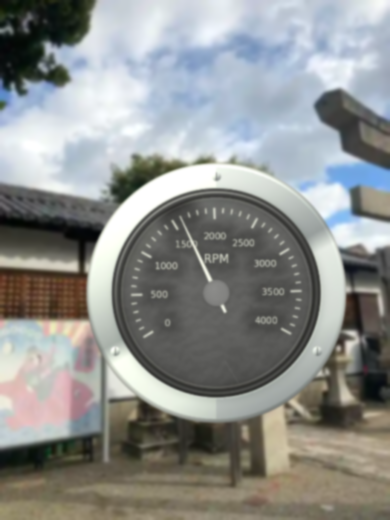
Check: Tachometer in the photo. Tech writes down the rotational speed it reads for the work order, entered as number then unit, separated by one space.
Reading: 1600 rpm
